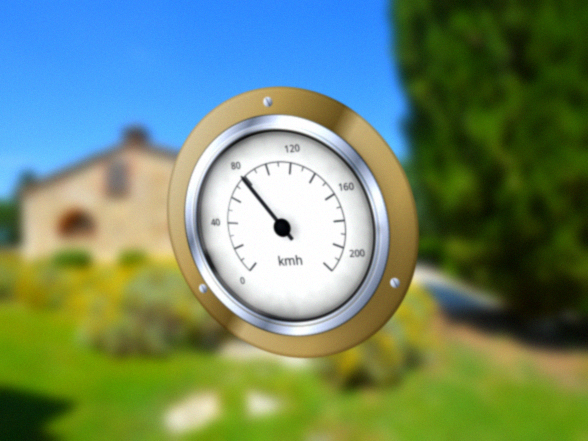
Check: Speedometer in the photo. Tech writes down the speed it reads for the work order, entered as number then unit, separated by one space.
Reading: 80 km/h
